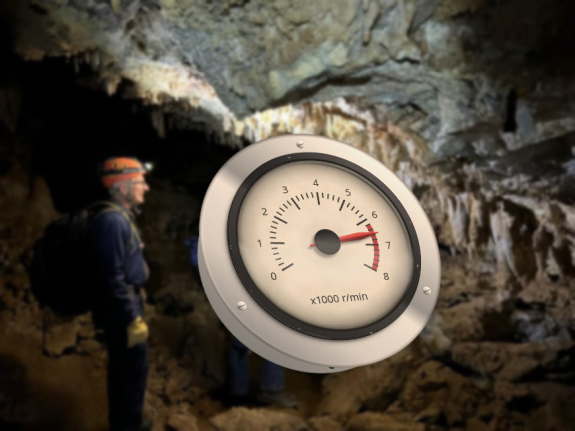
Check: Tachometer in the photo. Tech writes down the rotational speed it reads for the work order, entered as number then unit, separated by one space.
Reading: 6600 rpm
